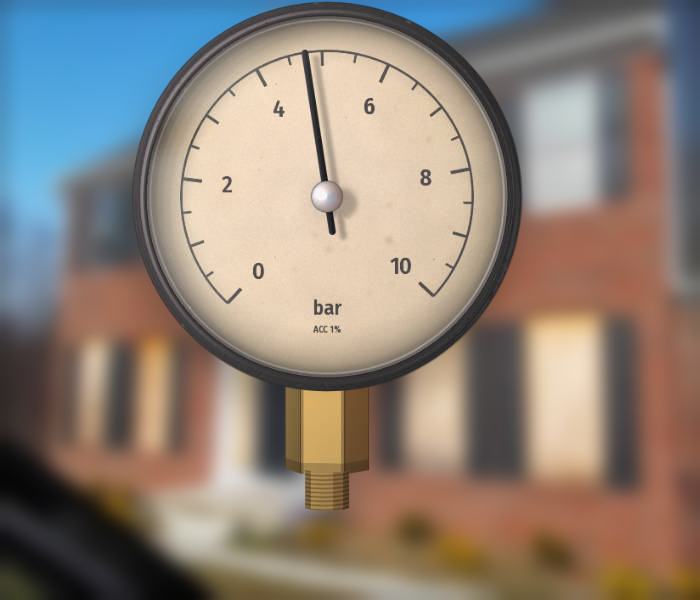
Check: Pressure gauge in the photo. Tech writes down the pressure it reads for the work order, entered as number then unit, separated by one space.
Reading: 4.75 bar
